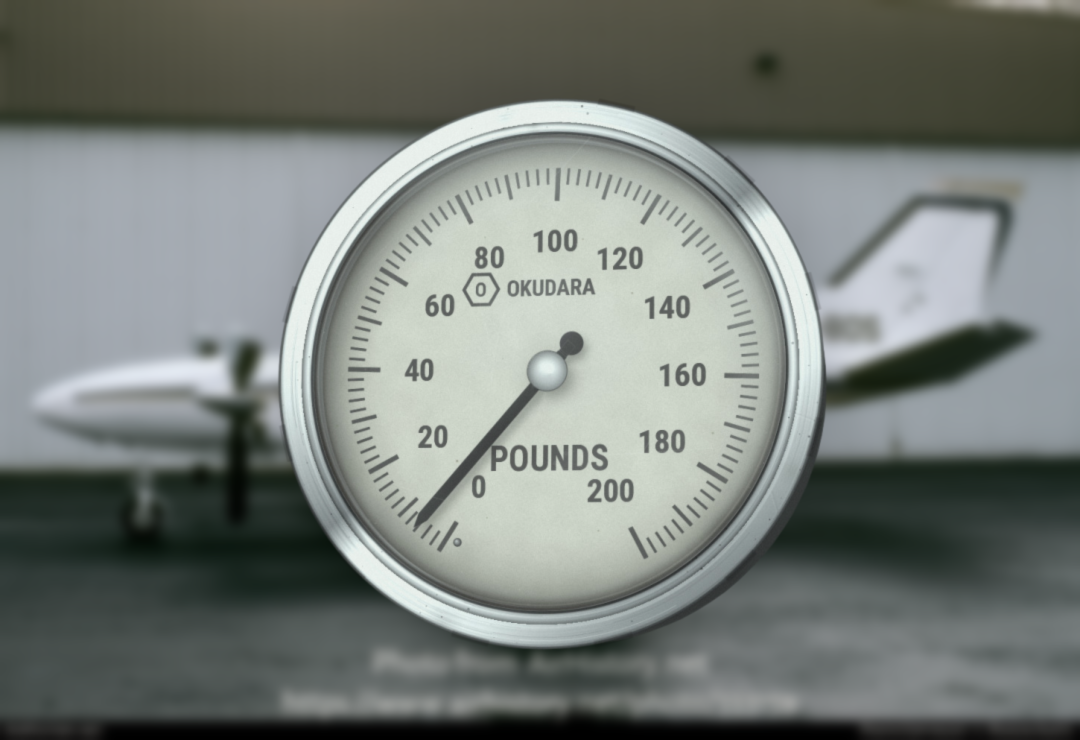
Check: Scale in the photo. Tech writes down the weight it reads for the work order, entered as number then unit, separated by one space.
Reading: 6 lb
